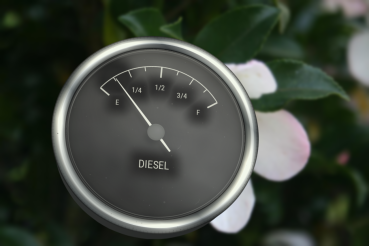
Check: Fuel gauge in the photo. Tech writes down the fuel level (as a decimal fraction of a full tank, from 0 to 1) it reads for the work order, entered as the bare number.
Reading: 0.125
